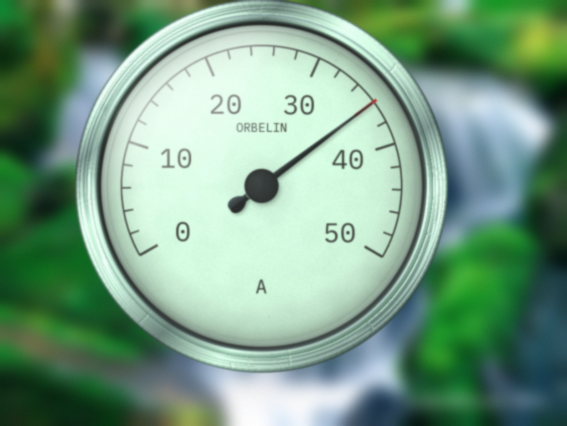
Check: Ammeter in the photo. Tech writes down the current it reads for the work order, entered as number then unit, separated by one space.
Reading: 36 A
